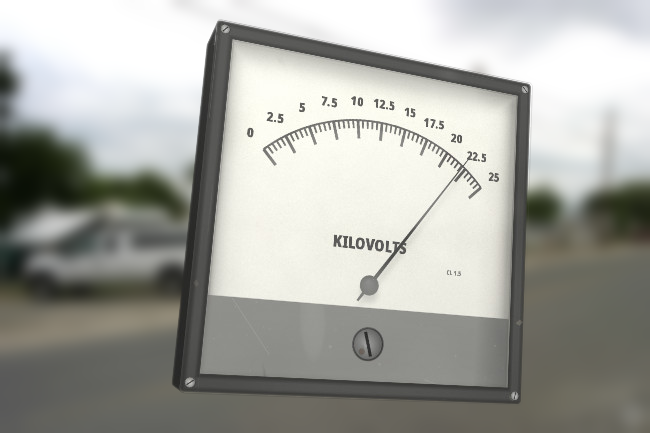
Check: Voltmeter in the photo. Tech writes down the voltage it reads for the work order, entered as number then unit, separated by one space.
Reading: 22 kV
